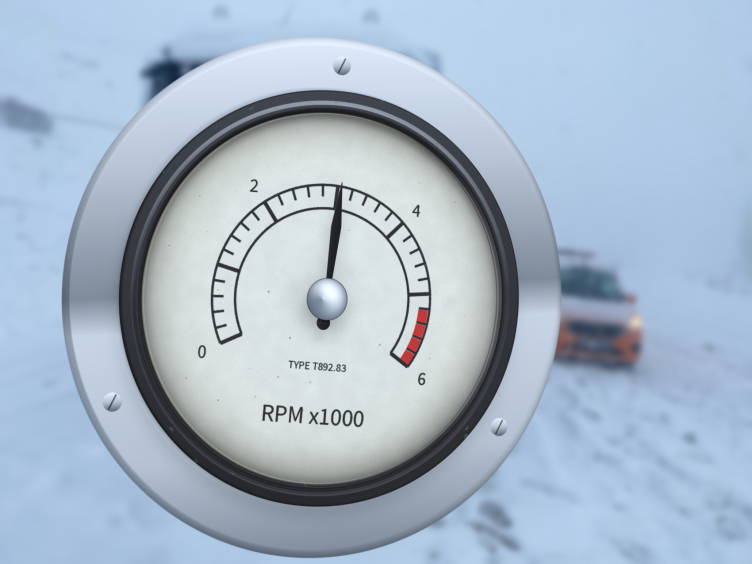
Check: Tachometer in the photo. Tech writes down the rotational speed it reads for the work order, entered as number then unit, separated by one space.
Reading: 3000 rpm
